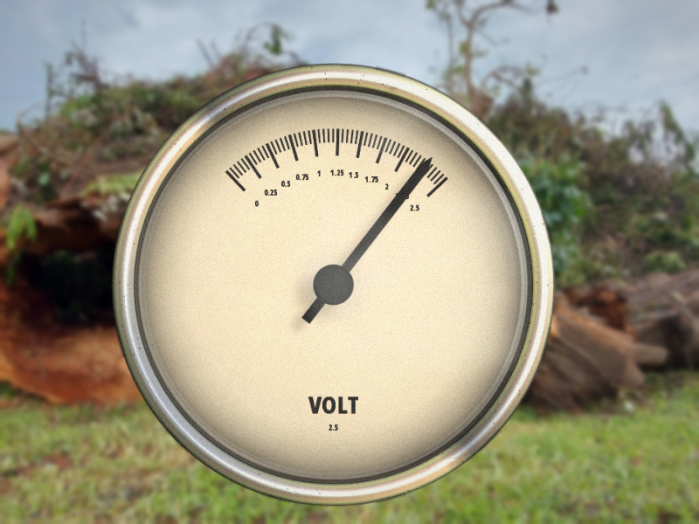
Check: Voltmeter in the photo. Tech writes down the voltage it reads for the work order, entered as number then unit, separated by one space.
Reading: 2.25 V
